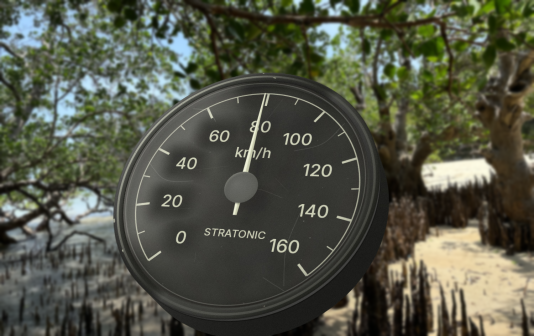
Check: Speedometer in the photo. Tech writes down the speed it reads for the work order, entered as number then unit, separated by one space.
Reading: 80 km/h
